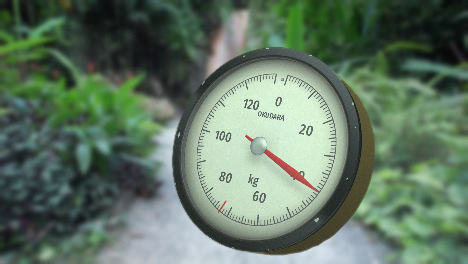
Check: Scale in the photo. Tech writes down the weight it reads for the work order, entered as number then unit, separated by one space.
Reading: 40 kg
